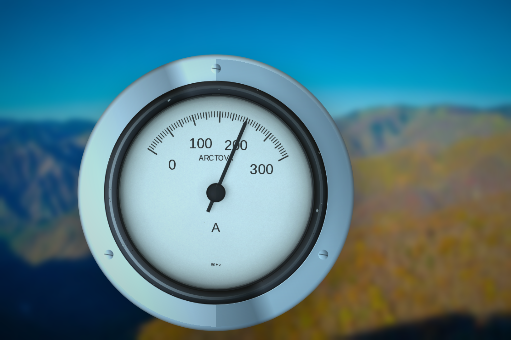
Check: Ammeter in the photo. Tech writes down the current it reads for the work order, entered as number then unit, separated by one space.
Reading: 200 A
